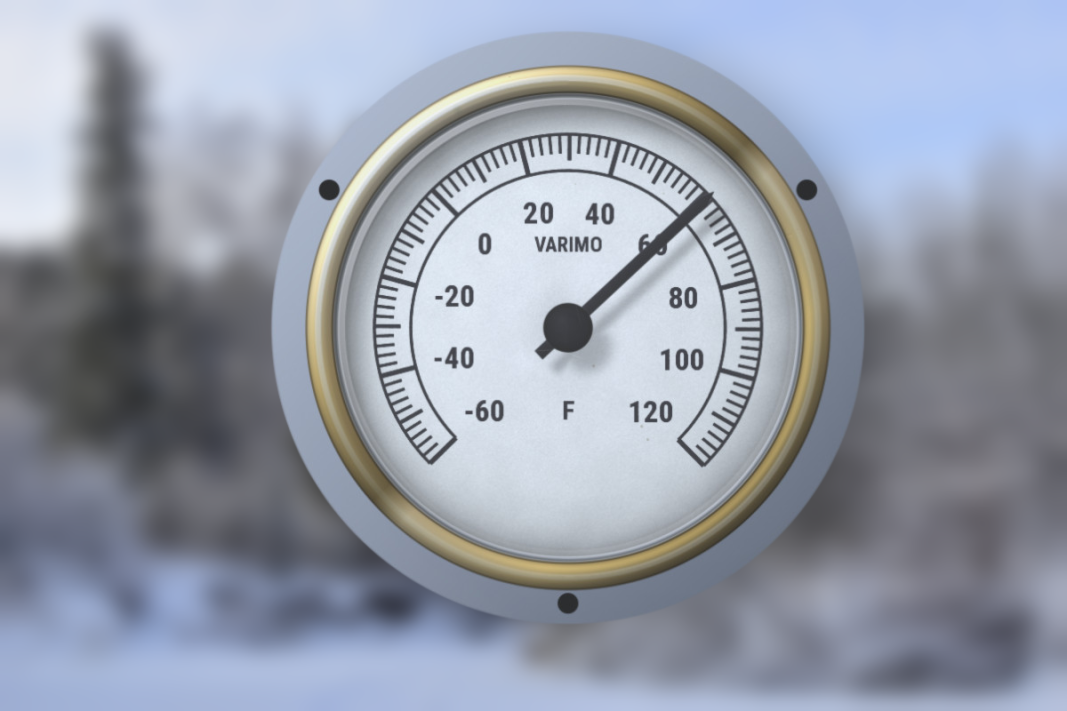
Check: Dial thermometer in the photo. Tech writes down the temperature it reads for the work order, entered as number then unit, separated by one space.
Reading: 61 °F
